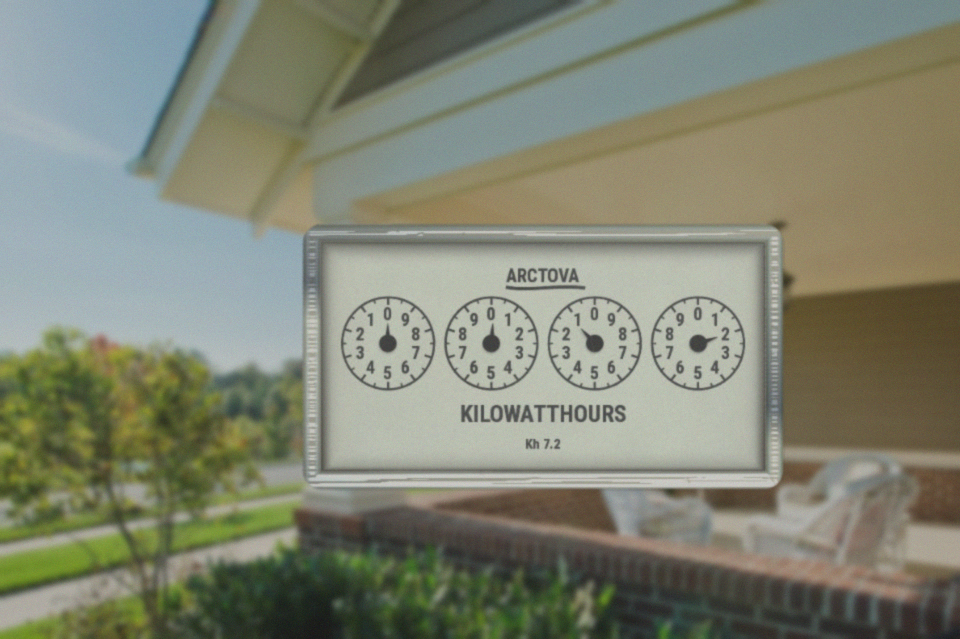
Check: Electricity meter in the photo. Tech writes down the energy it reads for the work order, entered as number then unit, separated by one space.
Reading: 12 kWh
